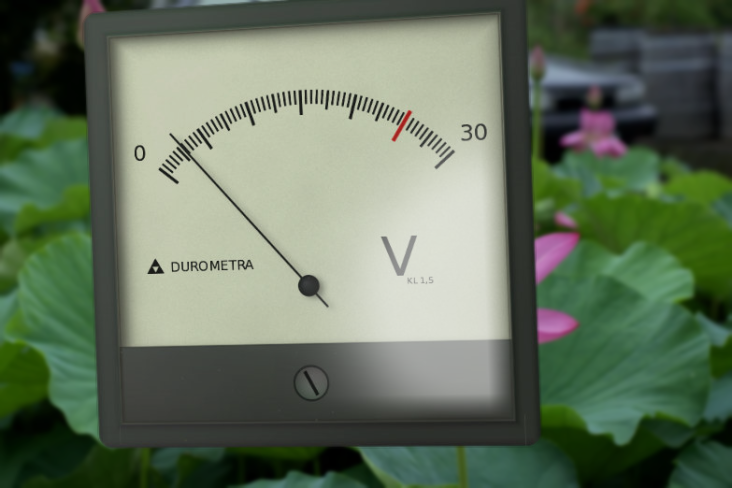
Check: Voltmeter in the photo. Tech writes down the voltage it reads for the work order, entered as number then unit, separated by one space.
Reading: 3 V
